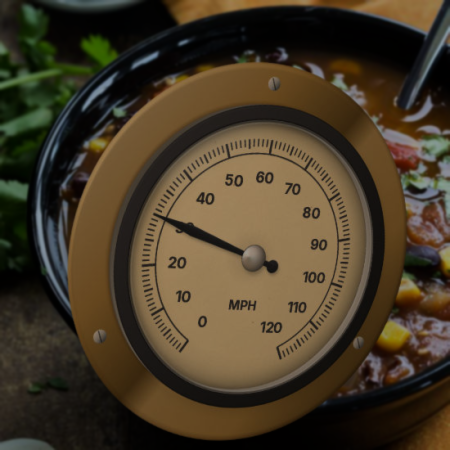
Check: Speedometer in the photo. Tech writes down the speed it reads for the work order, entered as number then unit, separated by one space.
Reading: 30 mph
